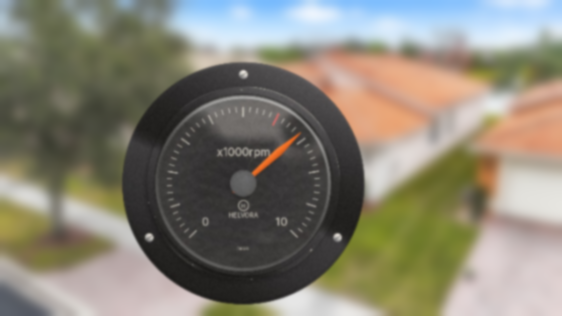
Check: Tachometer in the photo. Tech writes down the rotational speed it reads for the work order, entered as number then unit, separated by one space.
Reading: 6800 rpm
